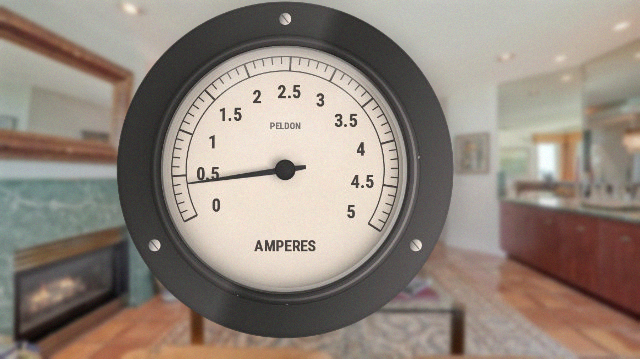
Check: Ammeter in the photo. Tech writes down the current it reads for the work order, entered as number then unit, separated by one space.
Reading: 0.4 A
